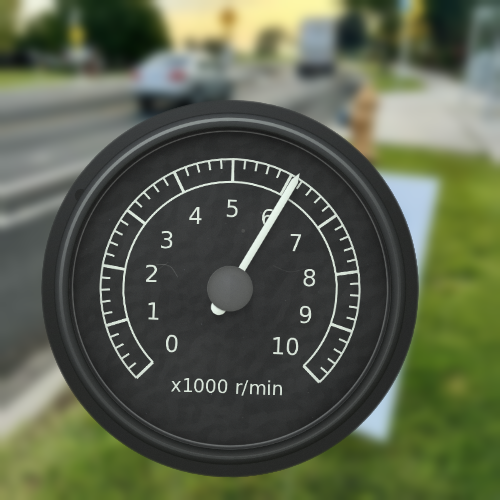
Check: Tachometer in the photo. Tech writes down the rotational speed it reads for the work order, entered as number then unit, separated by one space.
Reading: 6100 rpm
